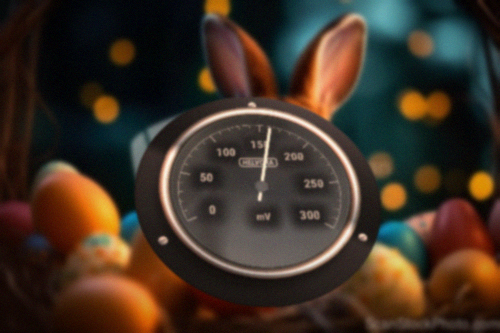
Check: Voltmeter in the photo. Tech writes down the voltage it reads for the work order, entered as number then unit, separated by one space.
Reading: 160 mV
